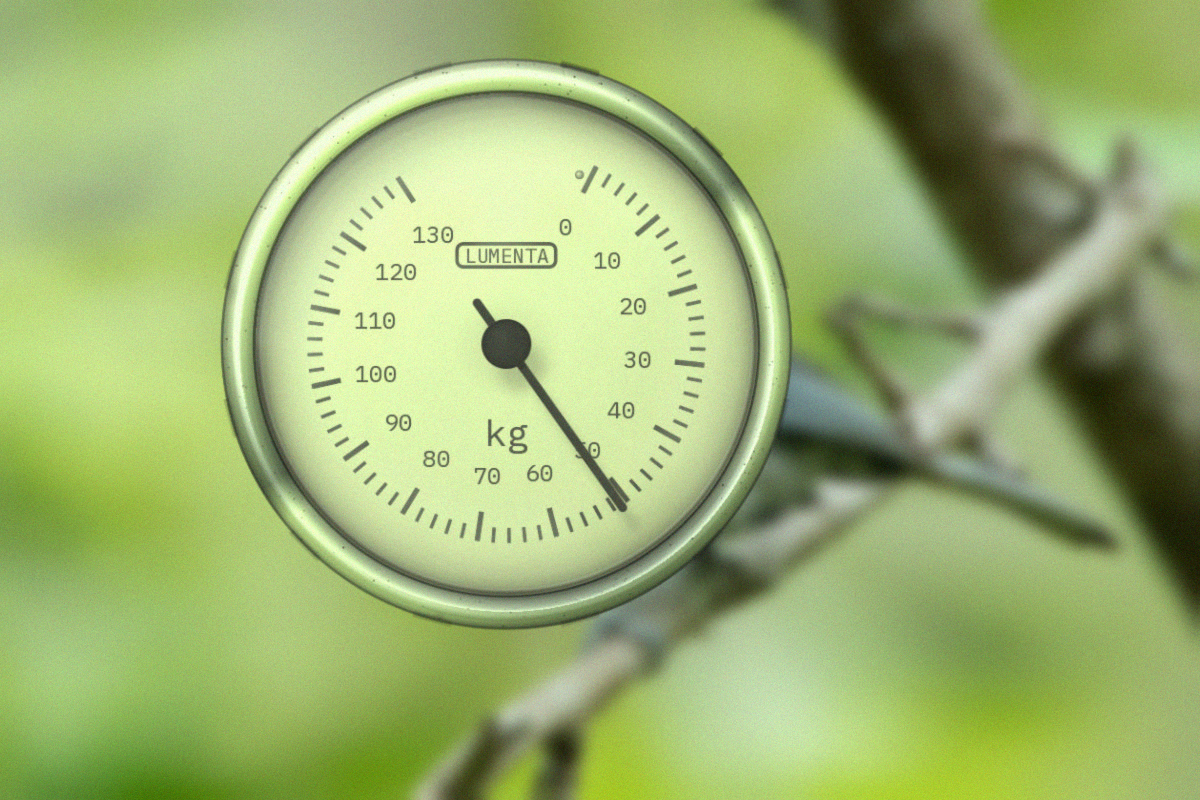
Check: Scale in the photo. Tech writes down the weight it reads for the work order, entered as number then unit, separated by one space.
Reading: 51 kg
